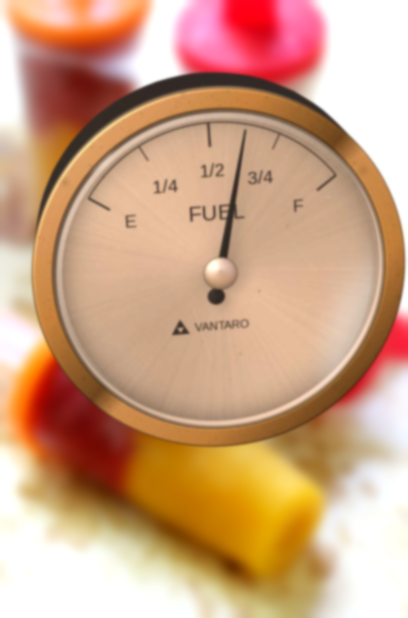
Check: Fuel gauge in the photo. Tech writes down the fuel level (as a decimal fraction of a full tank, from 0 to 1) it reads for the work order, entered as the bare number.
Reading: 0.625
